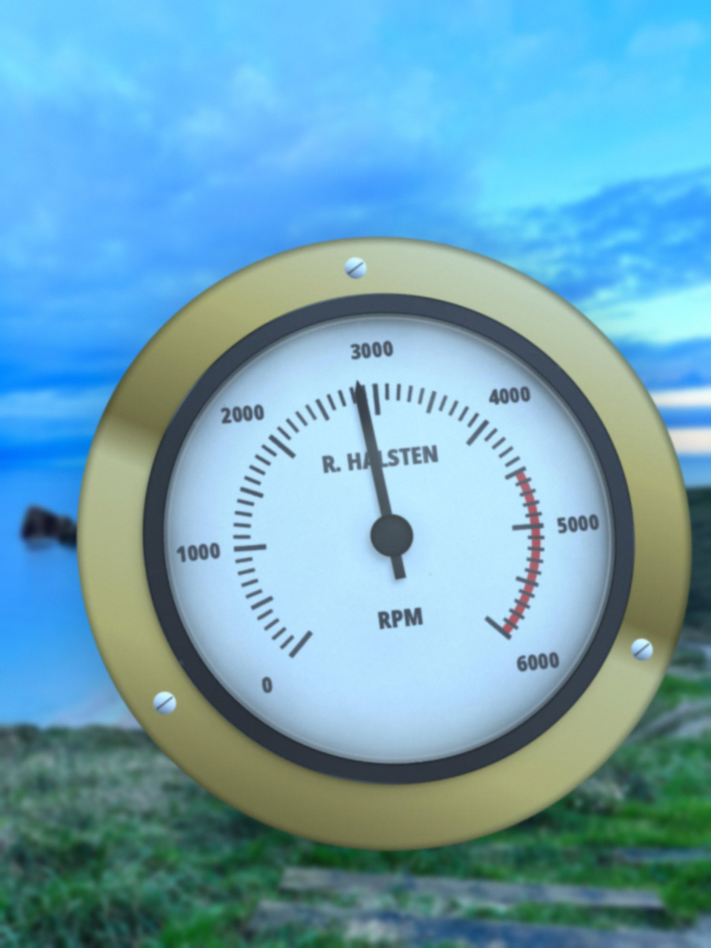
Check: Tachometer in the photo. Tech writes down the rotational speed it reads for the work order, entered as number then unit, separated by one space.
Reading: 2850 rpm
